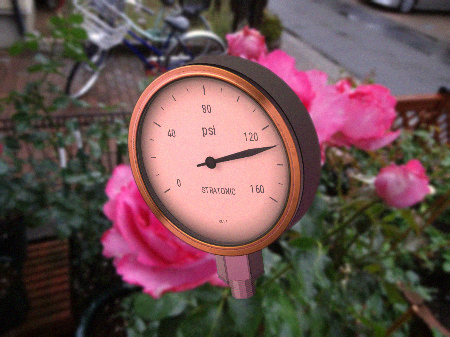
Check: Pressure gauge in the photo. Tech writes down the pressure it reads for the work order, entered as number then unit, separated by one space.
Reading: 130 psi
